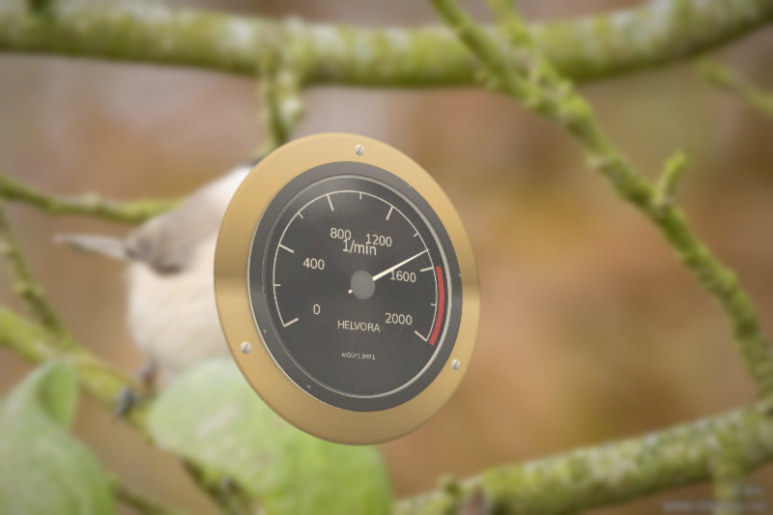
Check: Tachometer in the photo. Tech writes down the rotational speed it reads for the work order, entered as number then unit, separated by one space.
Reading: 1500 rpm
